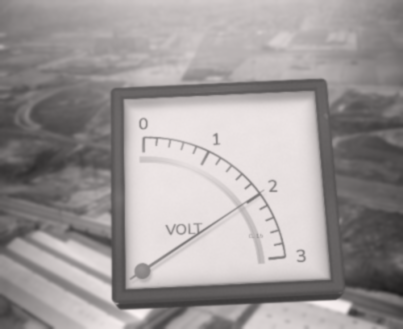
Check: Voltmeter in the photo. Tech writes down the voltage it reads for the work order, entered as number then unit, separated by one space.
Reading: 2 V
